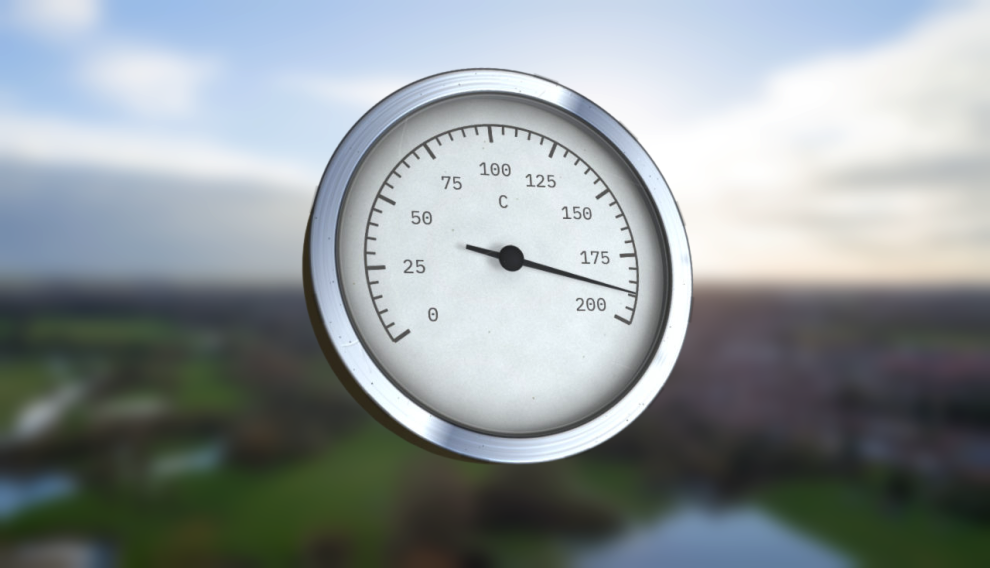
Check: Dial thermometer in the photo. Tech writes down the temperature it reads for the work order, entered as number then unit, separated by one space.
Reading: 190 °C
